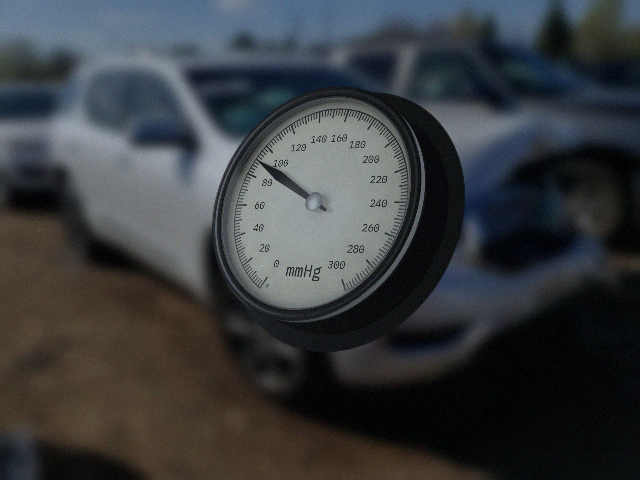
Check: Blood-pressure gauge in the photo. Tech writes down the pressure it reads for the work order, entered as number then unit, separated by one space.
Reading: 90 mmHg
